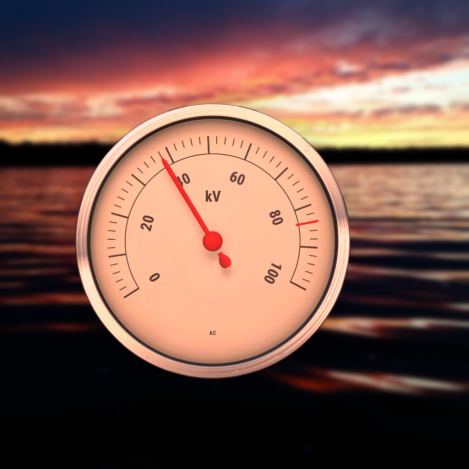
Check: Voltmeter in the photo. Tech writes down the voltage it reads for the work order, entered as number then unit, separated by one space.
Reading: 38 kV
